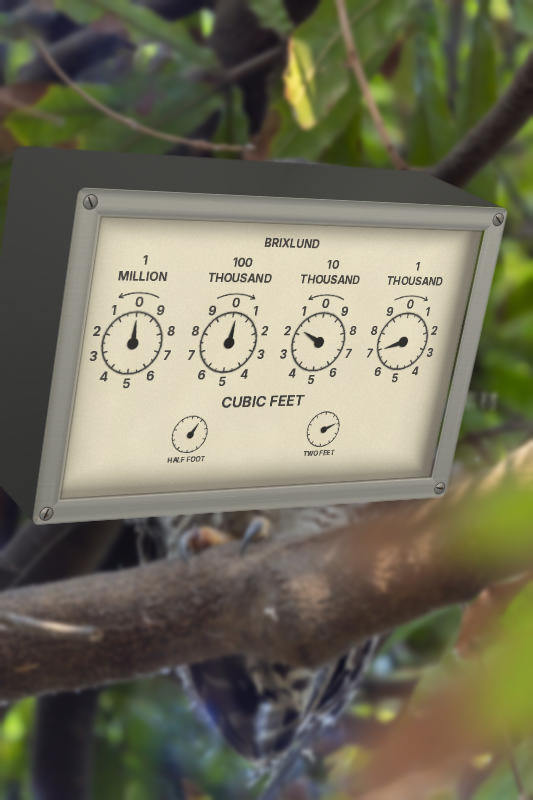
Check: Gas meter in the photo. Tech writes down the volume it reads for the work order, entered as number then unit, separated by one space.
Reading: 1700 ft³
